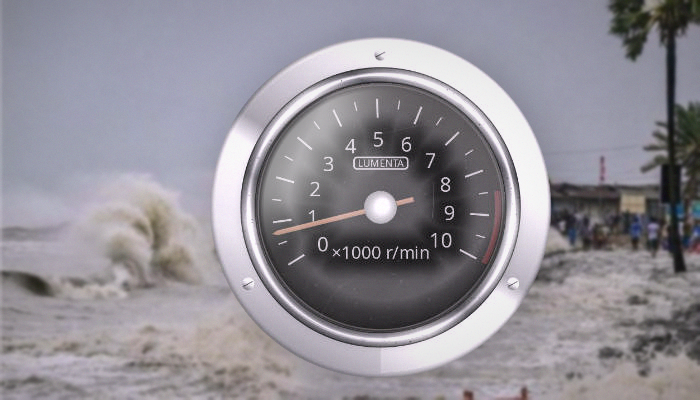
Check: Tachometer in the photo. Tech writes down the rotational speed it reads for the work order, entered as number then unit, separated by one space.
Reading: 750 rpm
